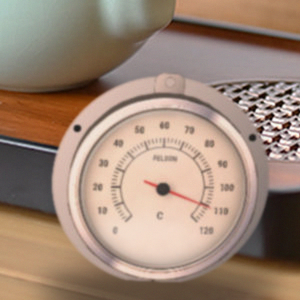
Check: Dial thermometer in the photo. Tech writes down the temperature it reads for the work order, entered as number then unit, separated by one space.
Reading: 110 °C
